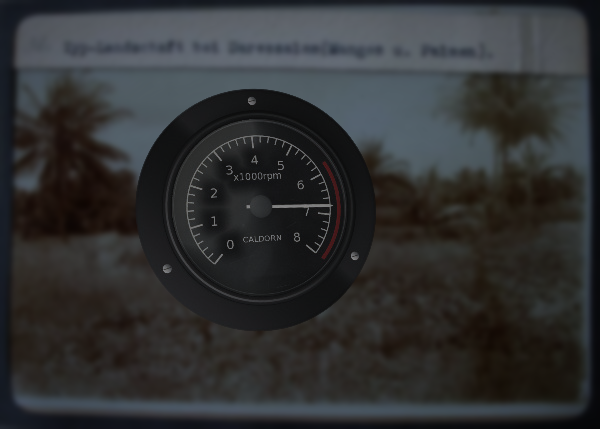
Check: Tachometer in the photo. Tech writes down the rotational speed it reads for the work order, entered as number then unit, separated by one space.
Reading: 6800 rpm
